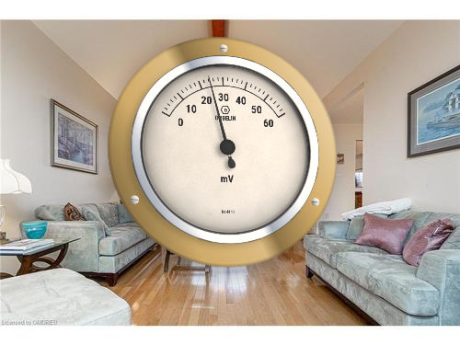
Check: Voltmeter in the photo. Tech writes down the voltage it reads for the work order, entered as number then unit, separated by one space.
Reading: 24 mV
